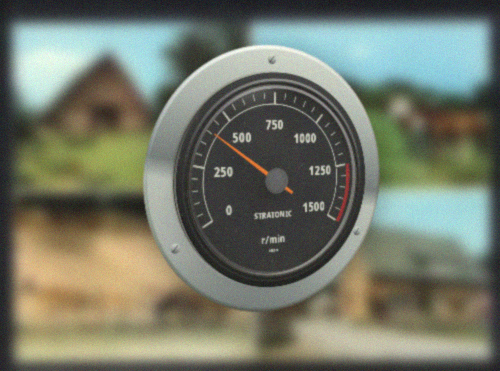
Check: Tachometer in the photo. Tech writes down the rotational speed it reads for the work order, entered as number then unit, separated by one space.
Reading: 400 rpm
